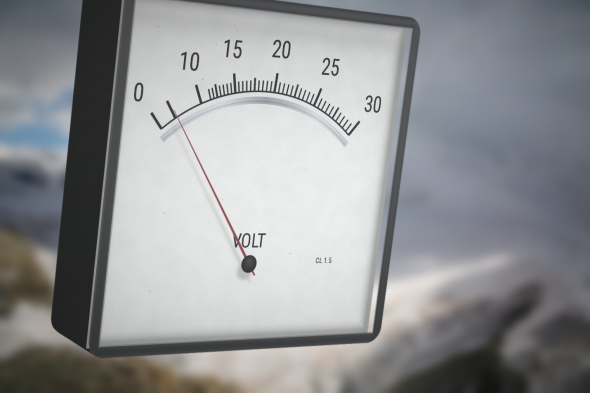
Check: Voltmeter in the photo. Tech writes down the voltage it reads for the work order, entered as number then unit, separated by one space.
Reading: 5 V
